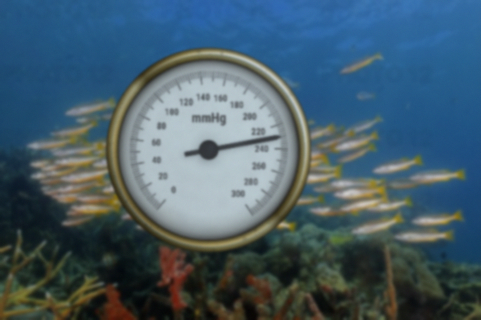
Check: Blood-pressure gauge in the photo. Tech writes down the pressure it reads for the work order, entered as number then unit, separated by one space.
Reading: 230 mmHg
